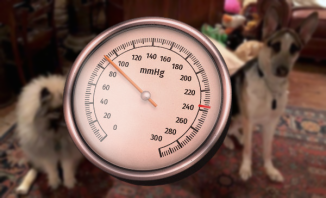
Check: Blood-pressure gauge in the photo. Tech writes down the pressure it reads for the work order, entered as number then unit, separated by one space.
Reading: 90 mmHg
